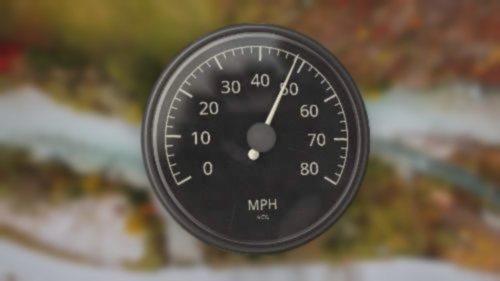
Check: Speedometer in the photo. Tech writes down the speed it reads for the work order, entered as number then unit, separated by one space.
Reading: 48 mph
